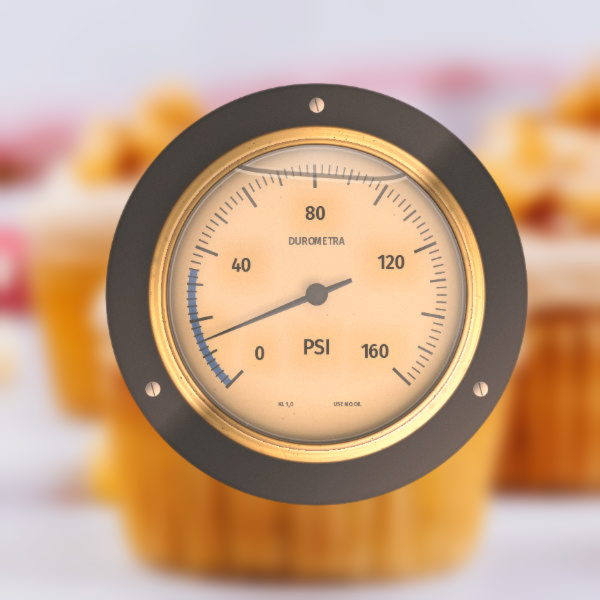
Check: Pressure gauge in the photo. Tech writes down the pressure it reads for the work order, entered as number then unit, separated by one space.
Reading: 14 psi
